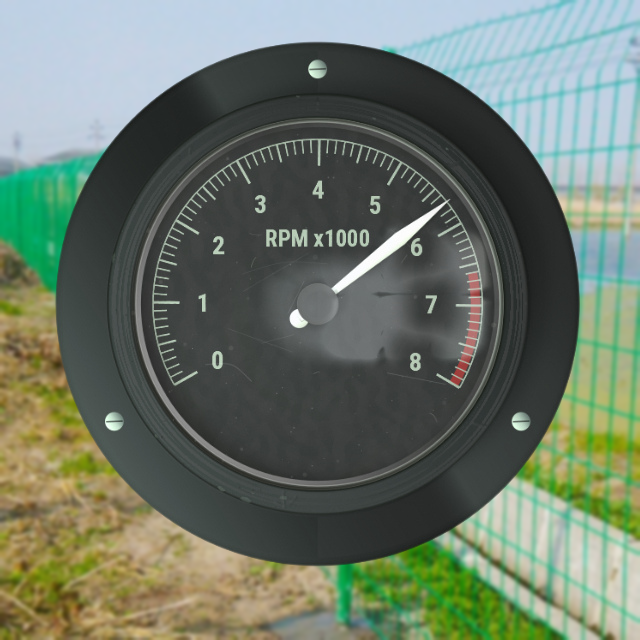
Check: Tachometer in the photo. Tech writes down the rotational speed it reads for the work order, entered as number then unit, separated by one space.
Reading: 5700 rpm
